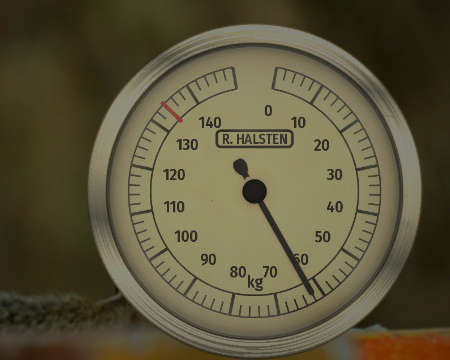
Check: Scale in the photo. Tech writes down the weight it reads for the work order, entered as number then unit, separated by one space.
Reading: 62 kg
